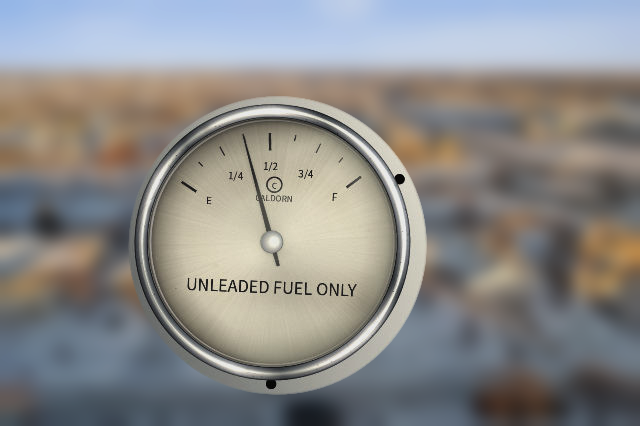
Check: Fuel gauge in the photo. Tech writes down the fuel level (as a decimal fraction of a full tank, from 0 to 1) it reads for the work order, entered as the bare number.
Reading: 0.375
